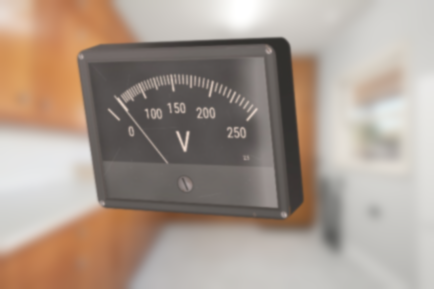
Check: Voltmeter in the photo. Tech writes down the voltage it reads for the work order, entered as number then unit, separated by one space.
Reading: 50 V
